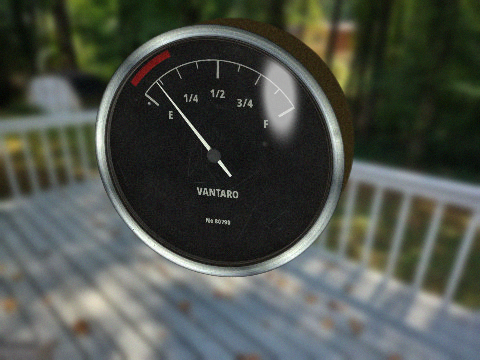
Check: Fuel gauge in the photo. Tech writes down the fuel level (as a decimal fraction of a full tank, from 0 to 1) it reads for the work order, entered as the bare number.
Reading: 0.125
